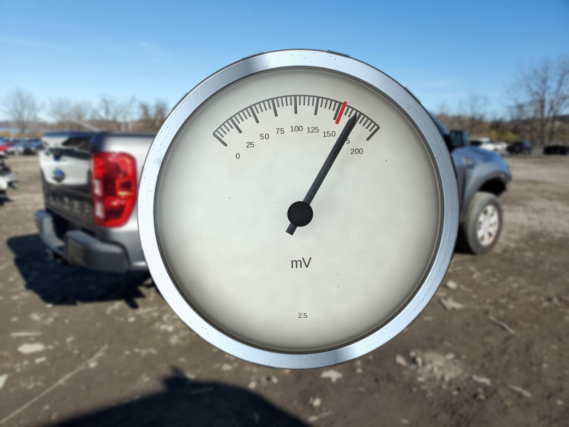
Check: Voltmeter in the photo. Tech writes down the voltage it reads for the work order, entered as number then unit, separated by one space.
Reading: 170 mV
